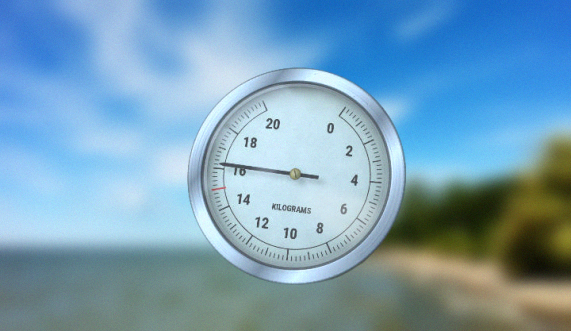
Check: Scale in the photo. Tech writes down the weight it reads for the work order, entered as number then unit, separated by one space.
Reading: 16.2 kg
